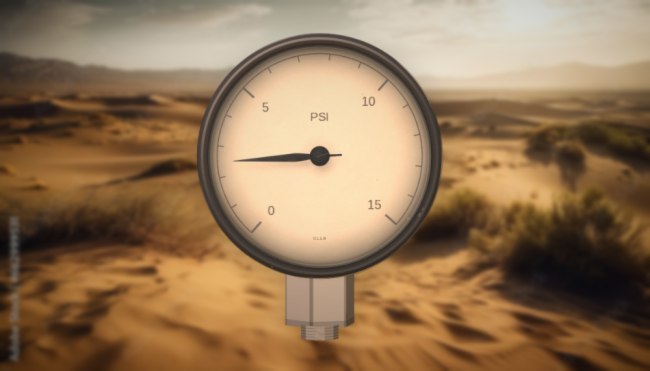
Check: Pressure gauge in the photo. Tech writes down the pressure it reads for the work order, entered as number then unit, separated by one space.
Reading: 2.5 psi
